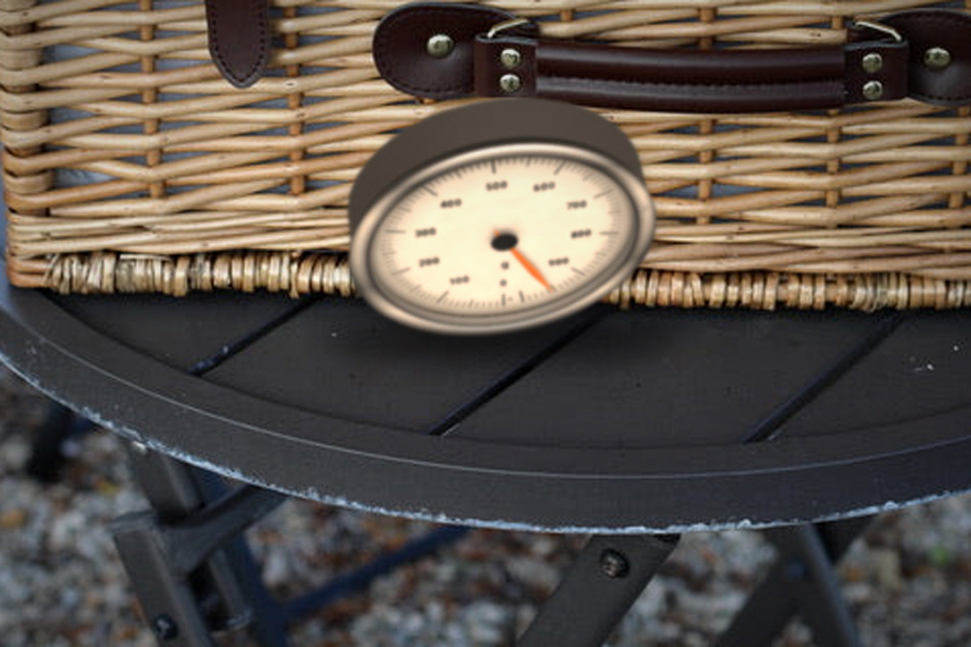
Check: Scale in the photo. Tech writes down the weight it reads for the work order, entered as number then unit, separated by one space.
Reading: 950 g
